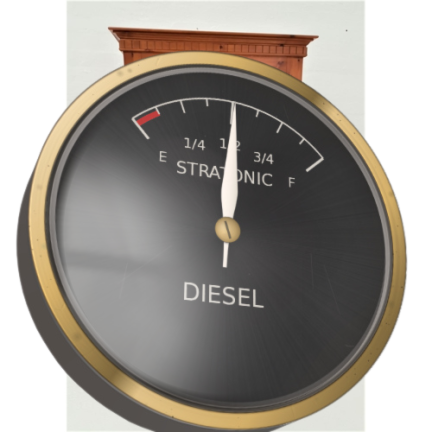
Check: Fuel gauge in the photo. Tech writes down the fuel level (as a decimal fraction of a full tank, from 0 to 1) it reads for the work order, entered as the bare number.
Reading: 0.5
